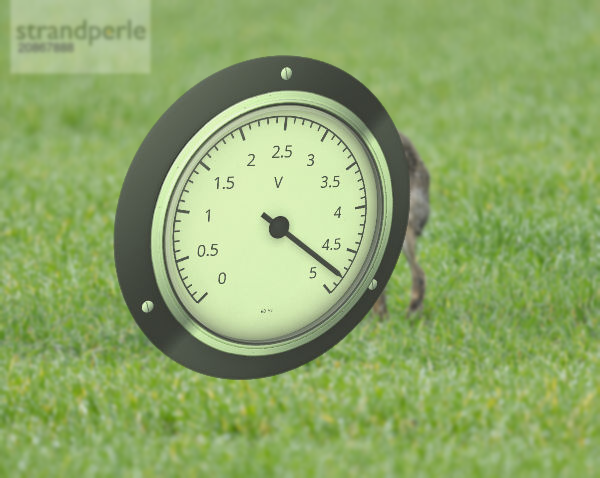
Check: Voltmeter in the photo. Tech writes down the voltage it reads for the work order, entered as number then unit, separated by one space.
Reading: 4.8 V
